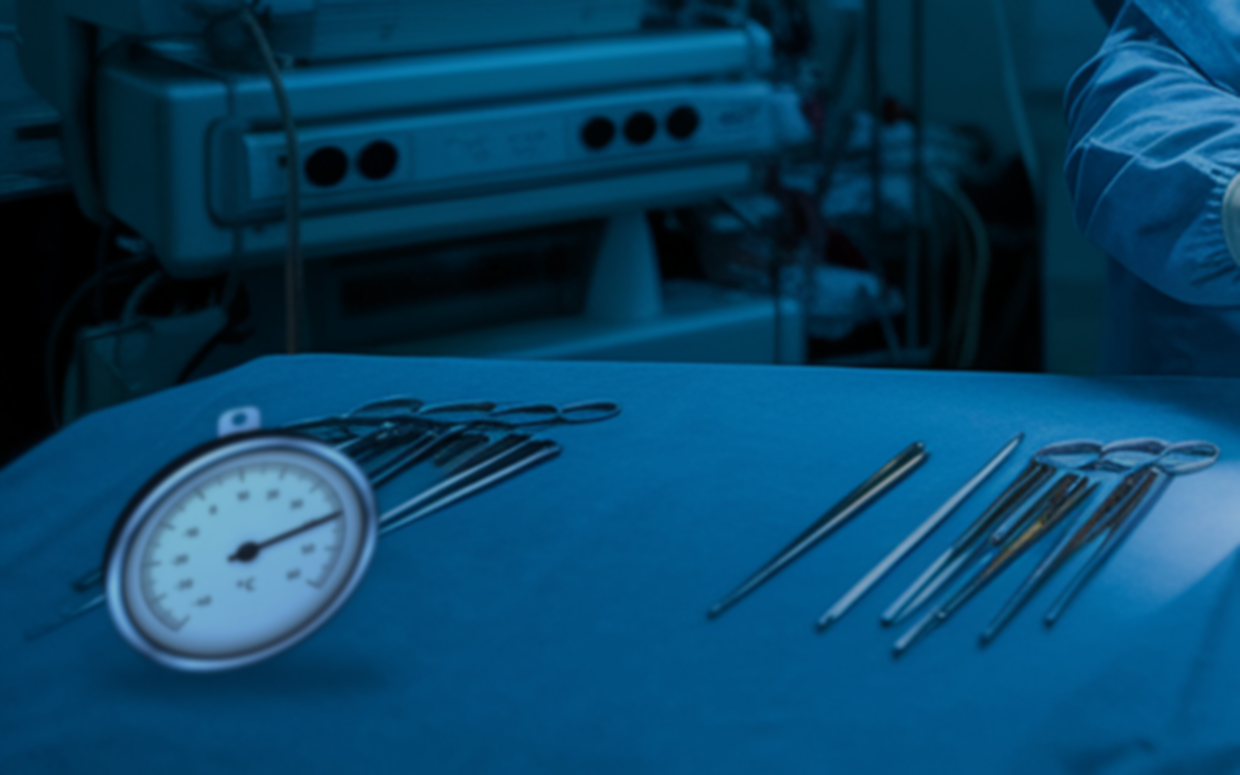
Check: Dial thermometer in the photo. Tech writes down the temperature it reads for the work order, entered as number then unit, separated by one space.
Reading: 40 °C
